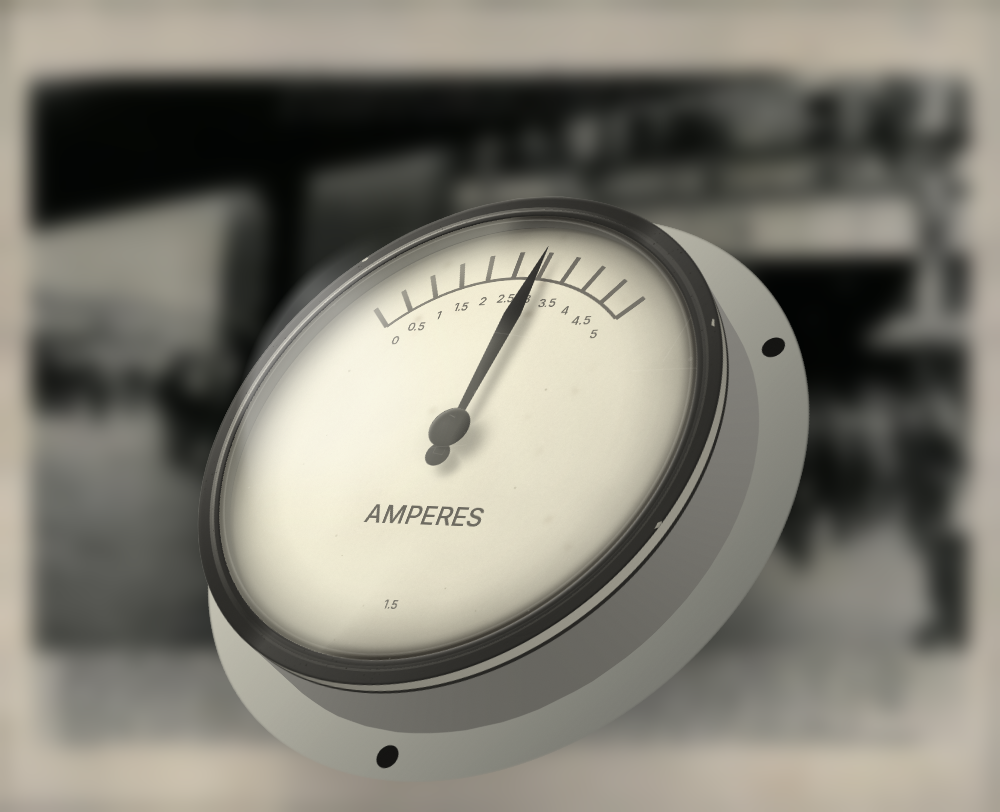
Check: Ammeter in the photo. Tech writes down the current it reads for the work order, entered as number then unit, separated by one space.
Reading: 3 A
